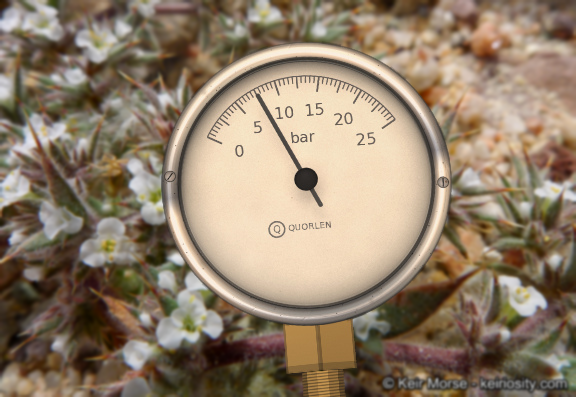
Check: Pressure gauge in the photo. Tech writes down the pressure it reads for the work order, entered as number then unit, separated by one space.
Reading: 7.5 bar
